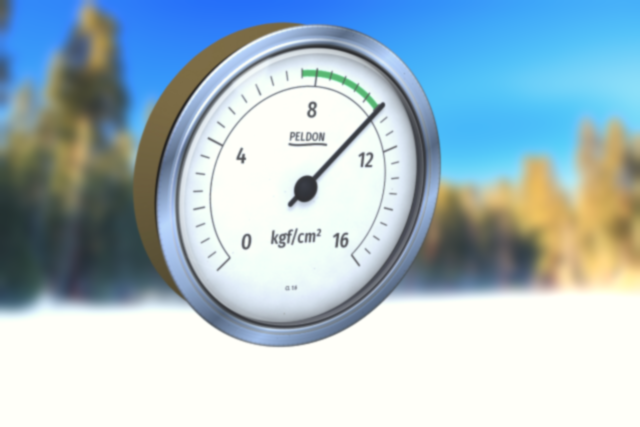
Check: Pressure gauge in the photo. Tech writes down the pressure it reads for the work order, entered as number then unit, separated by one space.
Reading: 10.5 kg/cm²
